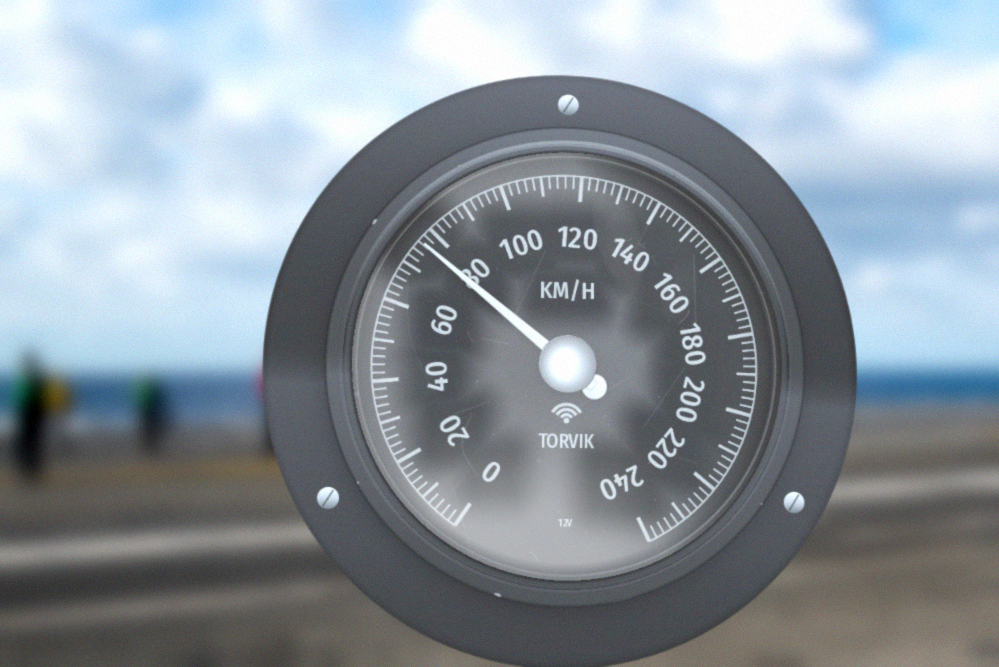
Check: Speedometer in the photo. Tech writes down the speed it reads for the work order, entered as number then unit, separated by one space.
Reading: 76 km/h
